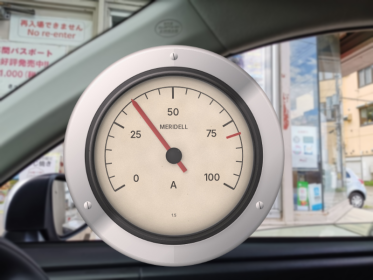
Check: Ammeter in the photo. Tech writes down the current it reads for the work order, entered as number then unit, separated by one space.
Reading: 35 A
